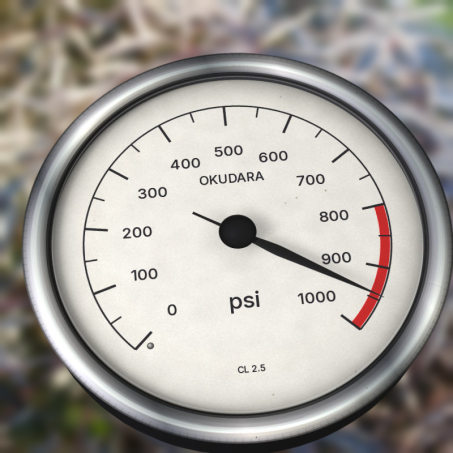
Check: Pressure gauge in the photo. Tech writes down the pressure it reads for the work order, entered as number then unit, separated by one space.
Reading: 950 psi
